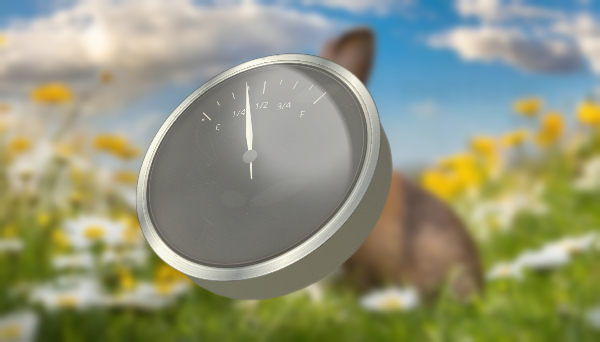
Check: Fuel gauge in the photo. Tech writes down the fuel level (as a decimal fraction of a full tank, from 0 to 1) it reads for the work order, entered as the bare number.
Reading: 0.375
